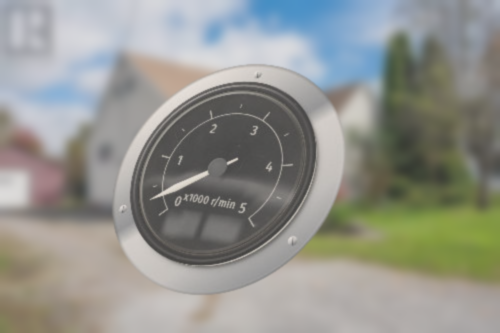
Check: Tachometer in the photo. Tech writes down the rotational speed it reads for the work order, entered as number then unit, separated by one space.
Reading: 250 rpm
